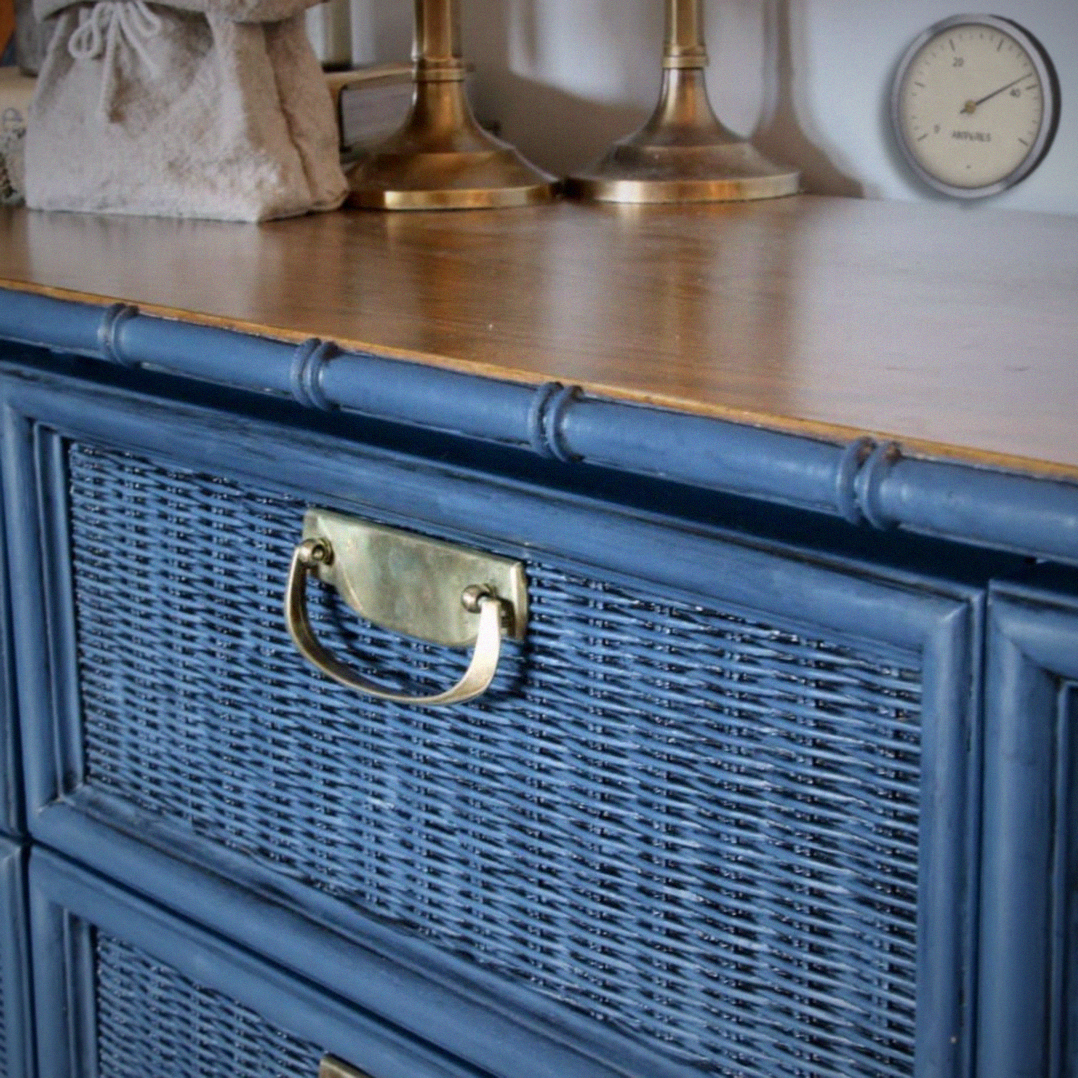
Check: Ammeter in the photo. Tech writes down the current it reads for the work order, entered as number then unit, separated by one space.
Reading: 38 A
